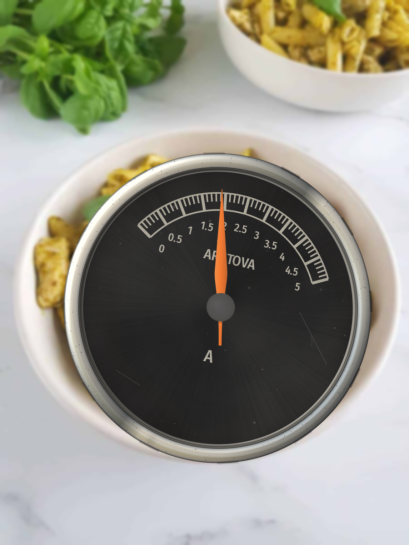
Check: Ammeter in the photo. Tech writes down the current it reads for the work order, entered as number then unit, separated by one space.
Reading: 1.9 A
